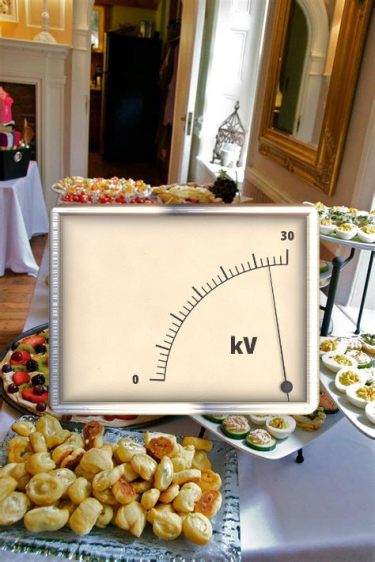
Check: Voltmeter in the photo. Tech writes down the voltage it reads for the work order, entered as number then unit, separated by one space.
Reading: 27 kV
